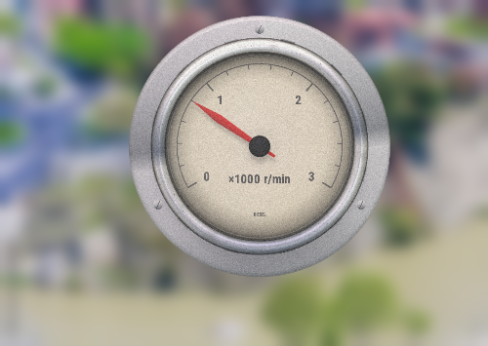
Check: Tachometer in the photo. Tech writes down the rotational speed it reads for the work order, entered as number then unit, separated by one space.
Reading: 800 rpm
